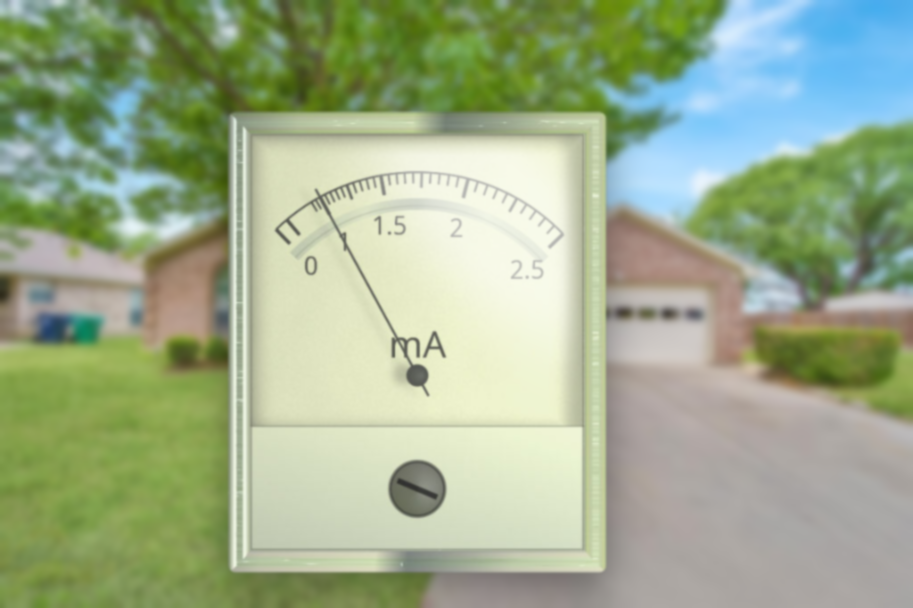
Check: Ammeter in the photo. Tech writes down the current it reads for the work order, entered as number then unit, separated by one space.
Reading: 1 mA
